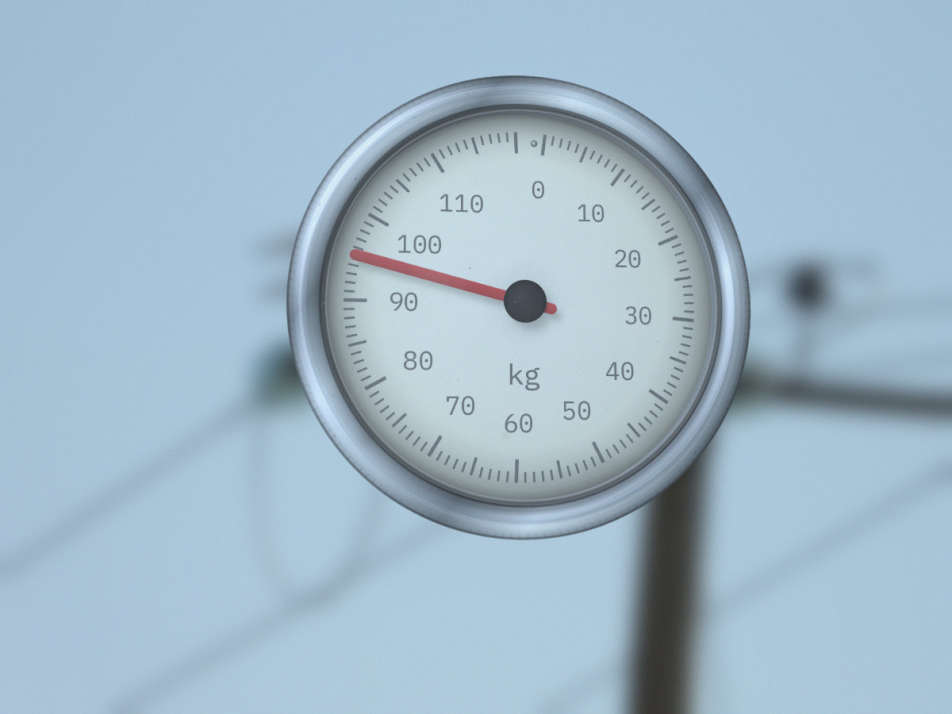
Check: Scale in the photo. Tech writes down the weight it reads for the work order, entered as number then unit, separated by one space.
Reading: 95 kg
